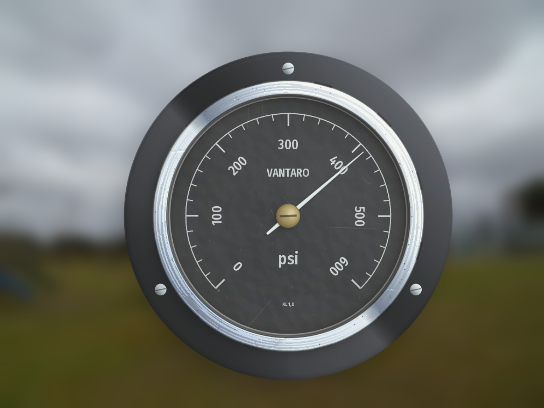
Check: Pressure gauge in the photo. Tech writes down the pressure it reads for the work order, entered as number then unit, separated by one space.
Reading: 410 psi
